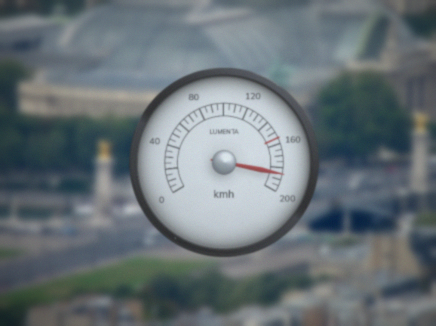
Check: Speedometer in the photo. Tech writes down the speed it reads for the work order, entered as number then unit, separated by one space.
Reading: 185 km/h
